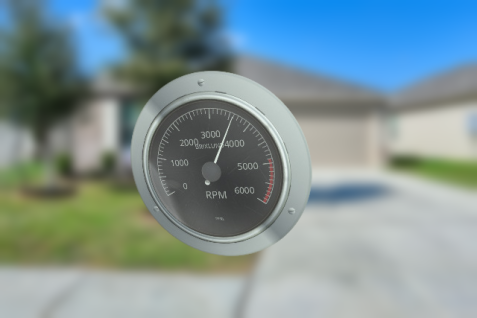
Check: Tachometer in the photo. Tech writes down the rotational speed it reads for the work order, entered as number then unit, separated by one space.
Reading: 3600 rpm
